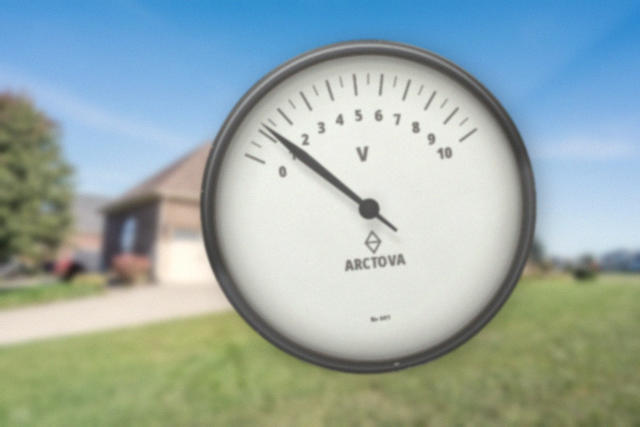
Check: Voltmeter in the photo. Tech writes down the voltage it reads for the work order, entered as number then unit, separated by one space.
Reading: 1.25 V
